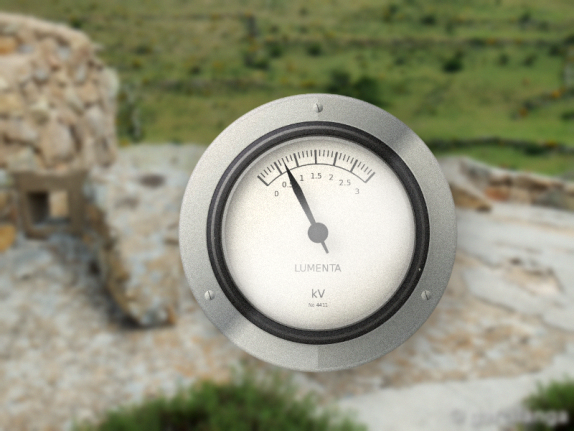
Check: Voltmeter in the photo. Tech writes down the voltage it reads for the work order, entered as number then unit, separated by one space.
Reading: 0.7 kV
